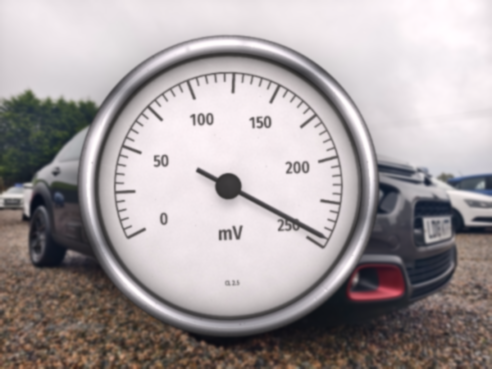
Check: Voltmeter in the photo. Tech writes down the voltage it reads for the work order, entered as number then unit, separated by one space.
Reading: 245 mV
